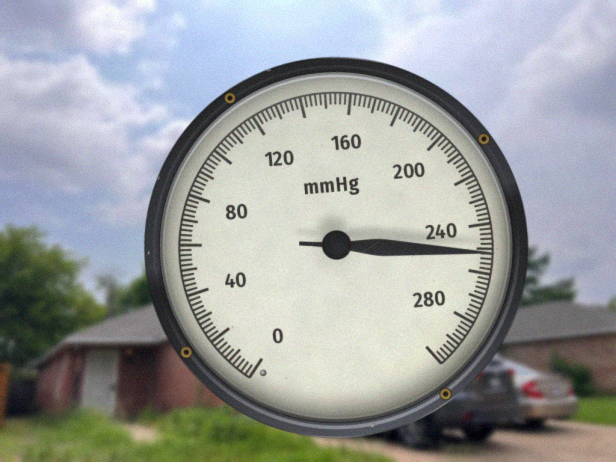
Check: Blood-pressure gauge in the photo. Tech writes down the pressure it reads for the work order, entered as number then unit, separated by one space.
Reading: 252 mmHg
